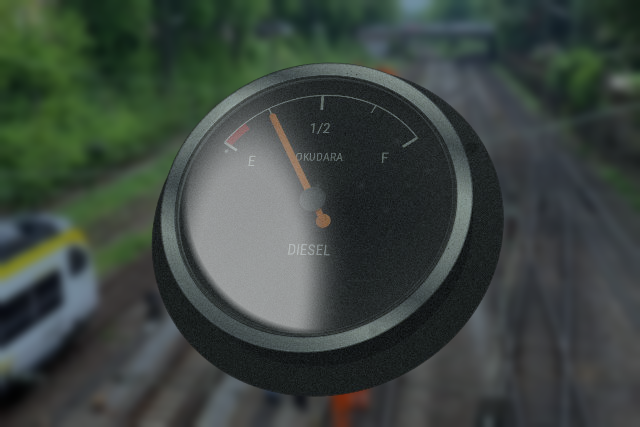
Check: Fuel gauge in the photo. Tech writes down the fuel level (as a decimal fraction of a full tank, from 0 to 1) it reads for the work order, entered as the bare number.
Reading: 0.25
